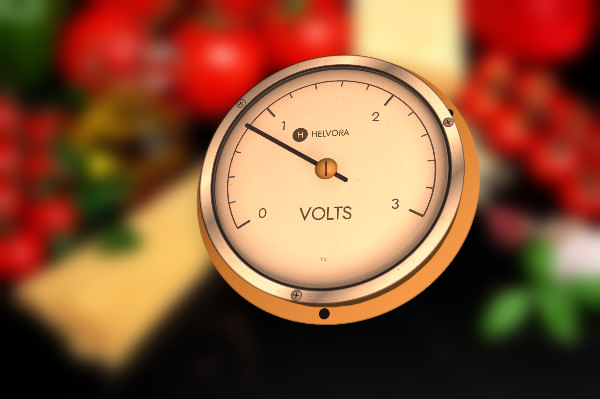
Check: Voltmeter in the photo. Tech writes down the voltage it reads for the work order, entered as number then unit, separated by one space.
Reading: 0.8 V
